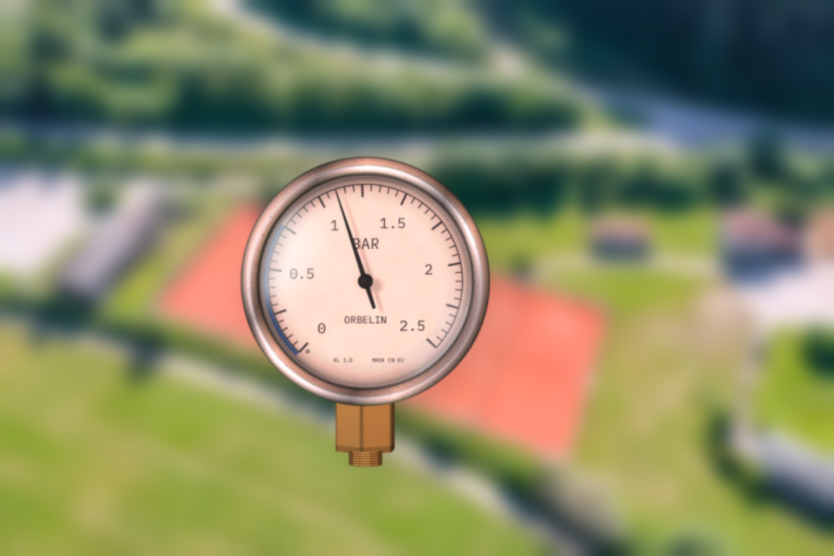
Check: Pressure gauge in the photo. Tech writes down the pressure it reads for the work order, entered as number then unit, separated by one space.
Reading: 1.1 bar
